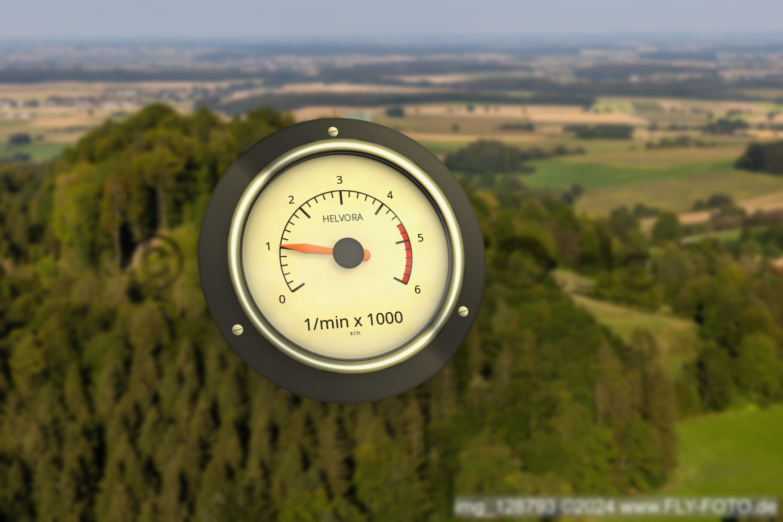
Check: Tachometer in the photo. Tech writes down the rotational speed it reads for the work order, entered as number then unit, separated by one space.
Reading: 1000 rpm
